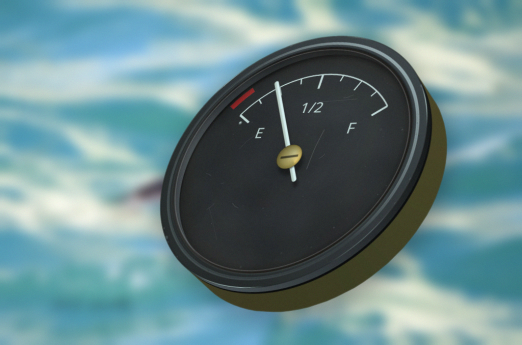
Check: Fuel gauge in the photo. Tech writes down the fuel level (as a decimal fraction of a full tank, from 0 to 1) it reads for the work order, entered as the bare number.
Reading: 0.25
